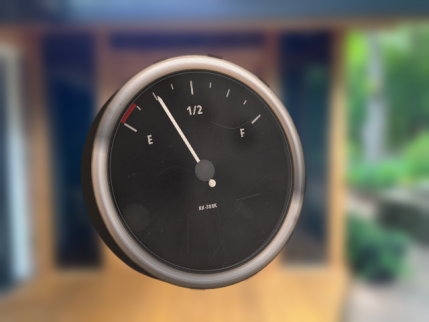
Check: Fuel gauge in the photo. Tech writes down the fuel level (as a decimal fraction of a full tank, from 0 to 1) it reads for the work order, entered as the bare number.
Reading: 0.25
